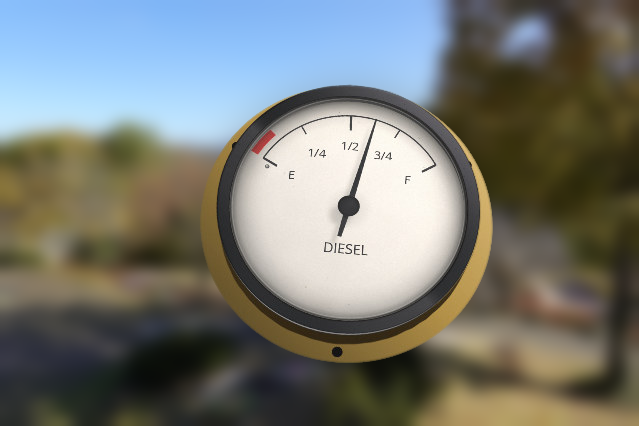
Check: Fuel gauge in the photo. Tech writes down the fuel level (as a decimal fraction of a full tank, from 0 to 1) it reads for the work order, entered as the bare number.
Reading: 0.625
